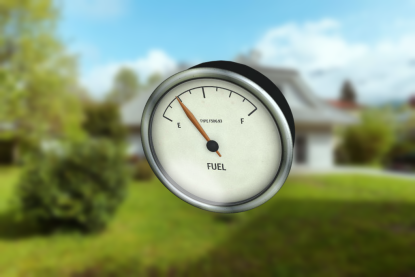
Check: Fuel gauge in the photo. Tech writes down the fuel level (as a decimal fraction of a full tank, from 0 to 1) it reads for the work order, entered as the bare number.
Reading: 0.25
